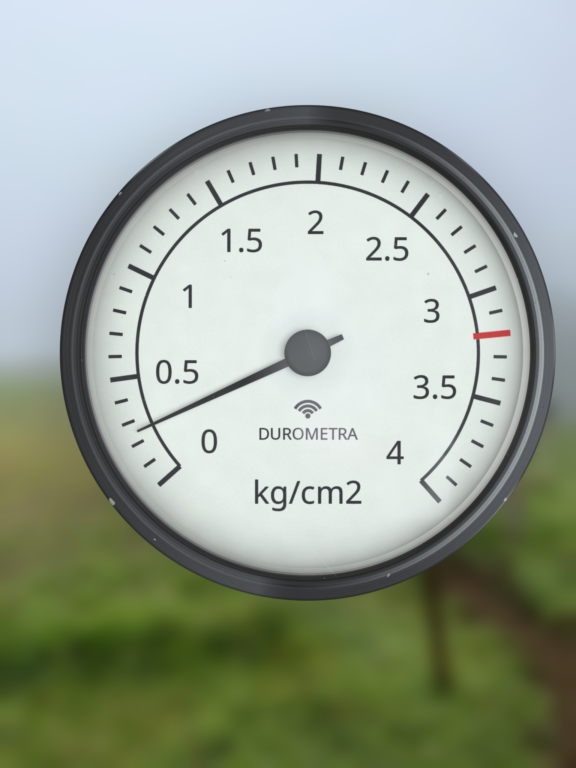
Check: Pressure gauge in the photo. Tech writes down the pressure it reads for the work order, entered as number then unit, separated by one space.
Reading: 0.25 kg/cm²
